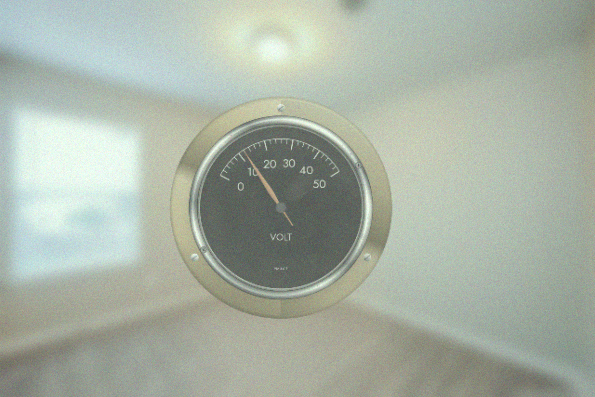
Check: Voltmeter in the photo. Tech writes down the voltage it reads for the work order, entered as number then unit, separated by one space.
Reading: 12 V
